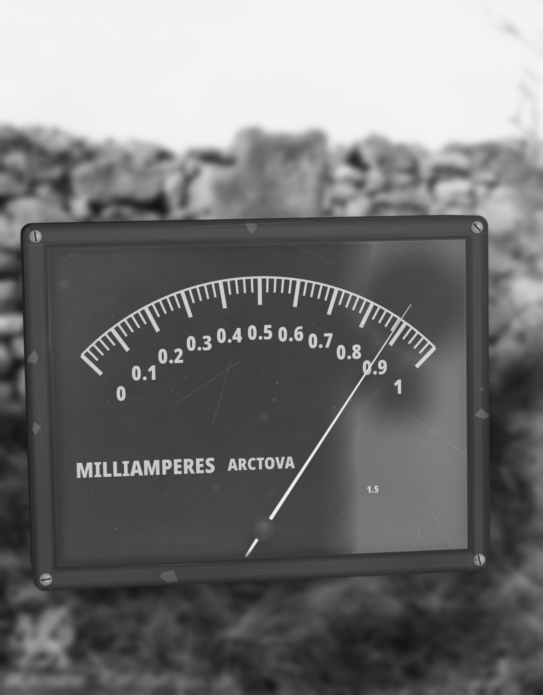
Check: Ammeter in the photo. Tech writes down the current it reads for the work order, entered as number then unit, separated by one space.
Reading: 0.88 mA
